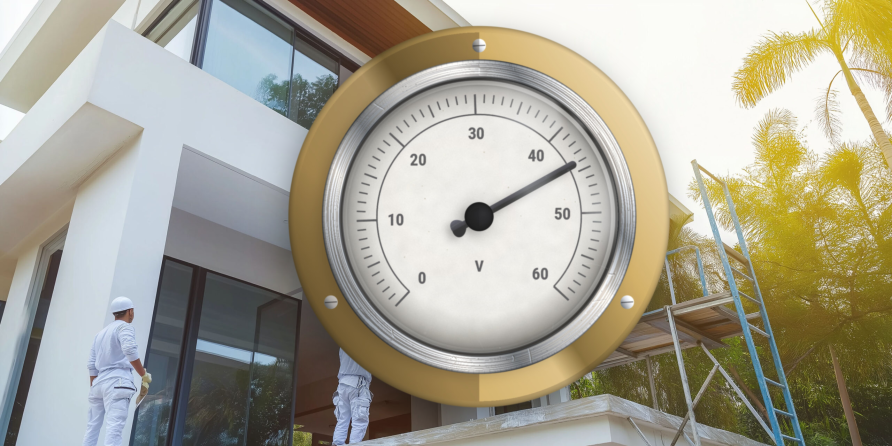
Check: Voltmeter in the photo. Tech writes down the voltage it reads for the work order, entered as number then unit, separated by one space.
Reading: 44 V
